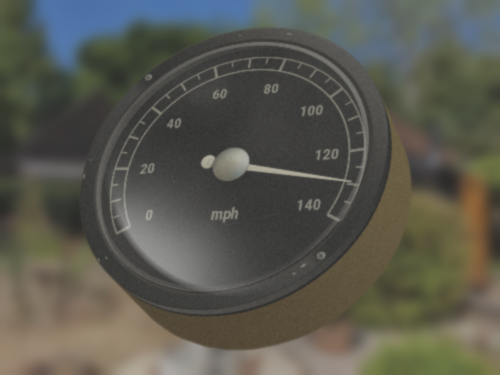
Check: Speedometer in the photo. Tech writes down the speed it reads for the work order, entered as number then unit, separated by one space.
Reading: 130 mph
